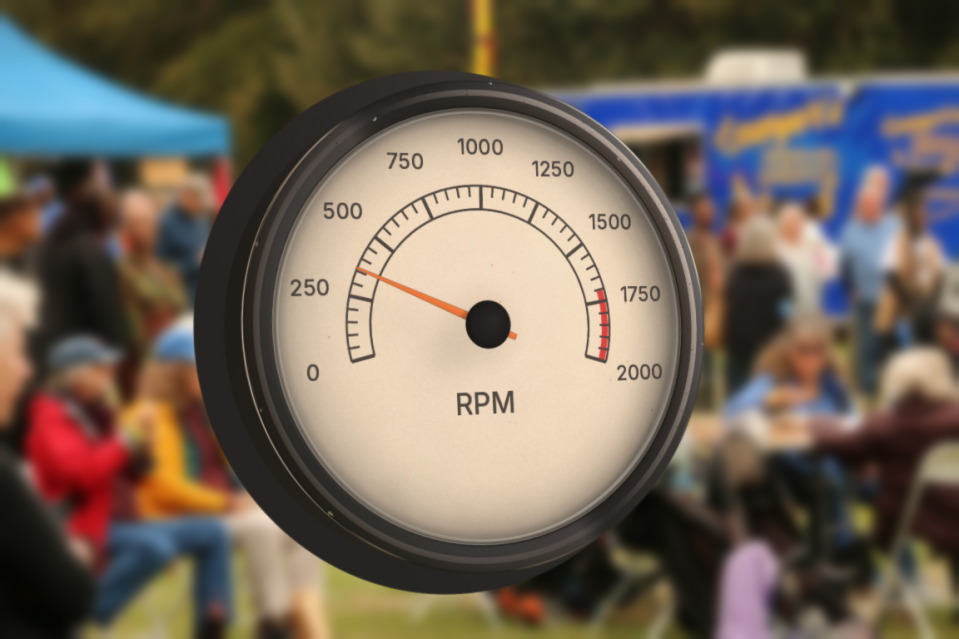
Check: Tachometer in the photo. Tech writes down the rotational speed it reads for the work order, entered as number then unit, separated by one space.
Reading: 350 rpm
